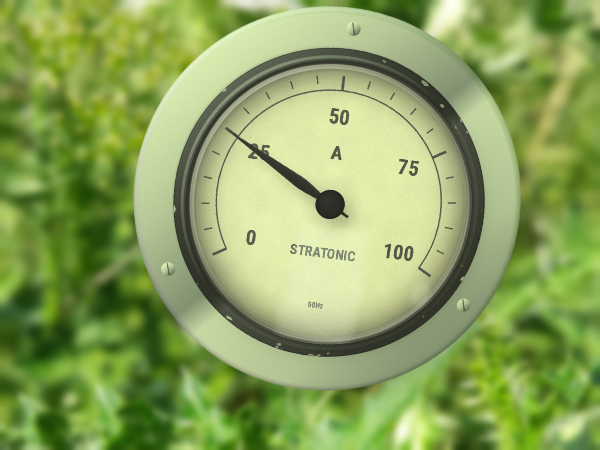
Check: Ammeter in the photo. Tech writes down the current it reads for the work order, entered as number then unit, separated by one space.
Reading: 25 A
